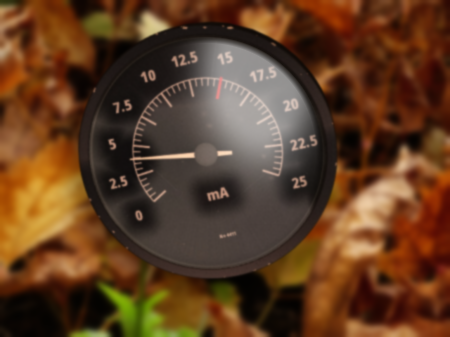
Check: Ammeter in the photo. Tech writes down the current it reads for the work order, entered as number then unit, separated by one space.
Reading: 4 mA
